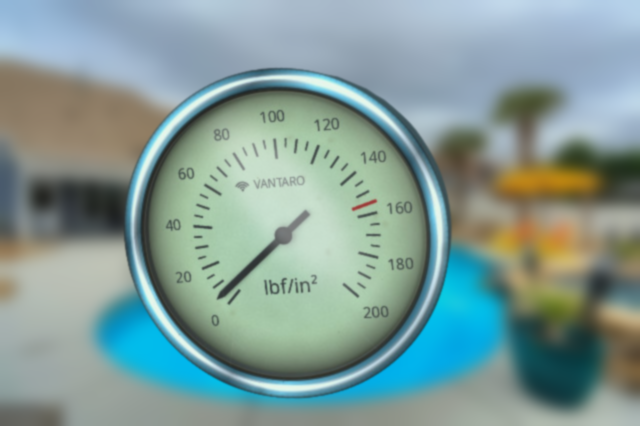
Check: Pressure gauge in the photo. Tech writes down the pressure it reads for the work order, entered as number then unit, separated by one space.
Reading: 5 psi
